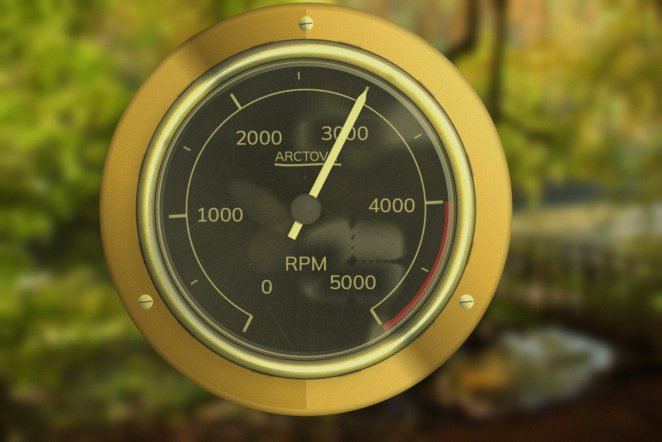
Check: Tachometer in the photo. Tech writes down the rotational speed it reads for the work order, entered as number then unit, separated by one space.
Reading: 3000 rpm
